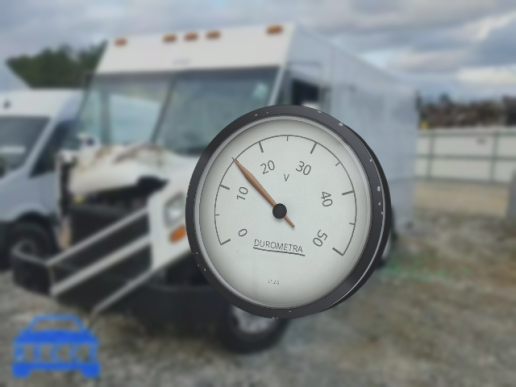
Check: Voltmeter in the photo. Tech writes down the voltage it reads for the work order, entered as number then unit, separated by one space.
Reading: 15 V
